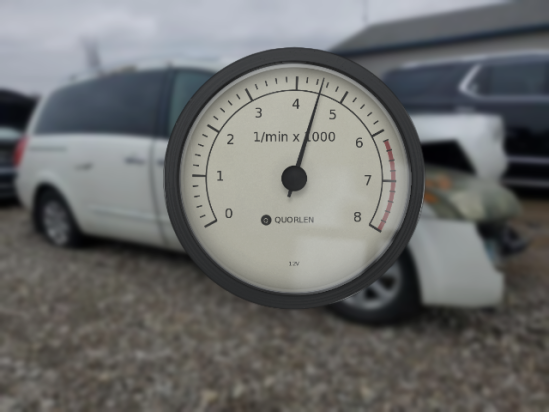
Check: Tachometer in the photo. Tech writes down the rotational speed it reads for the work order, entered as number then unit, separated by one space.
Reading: 4500 rpm
